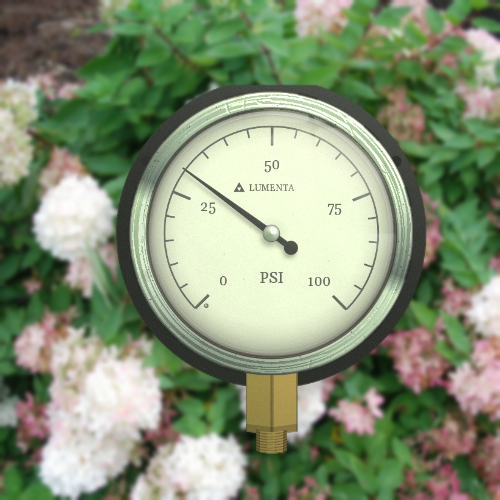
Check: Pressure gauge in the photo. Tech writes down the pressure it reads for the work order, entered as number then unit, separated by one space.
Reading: 30 psi
